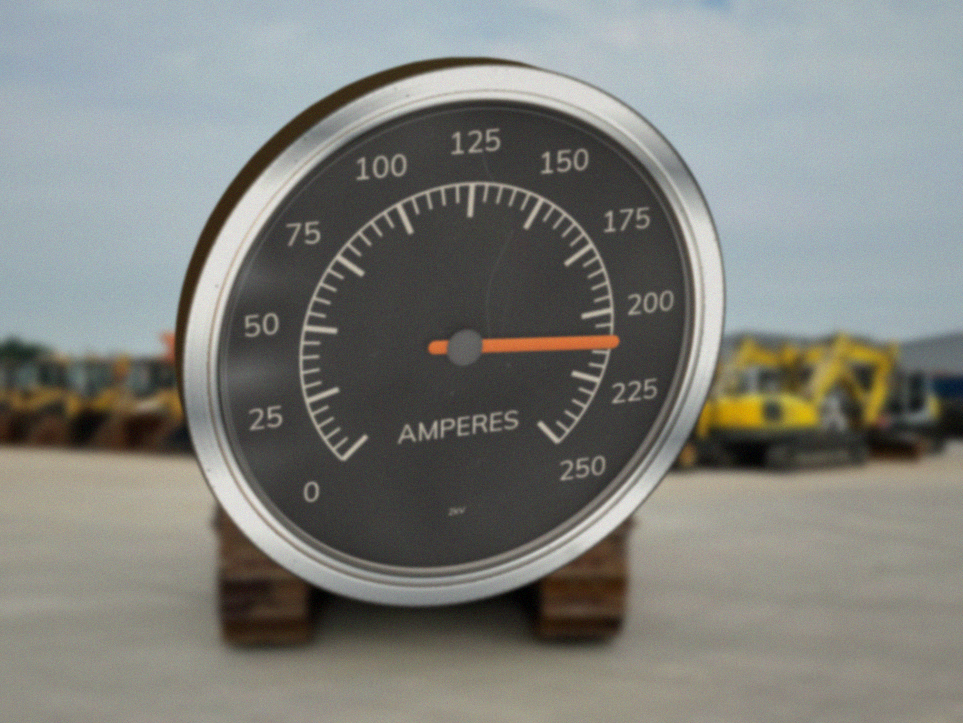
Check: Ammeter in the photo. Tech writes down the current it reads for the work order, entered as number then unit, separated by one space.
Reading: 210 A
